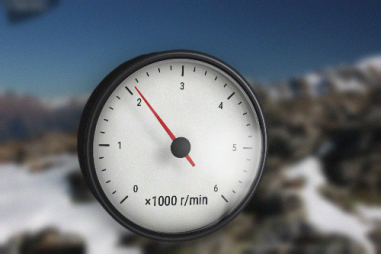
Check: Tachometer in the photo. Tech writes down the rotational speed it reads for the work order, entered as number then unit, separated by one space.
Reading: 2100 rpm
